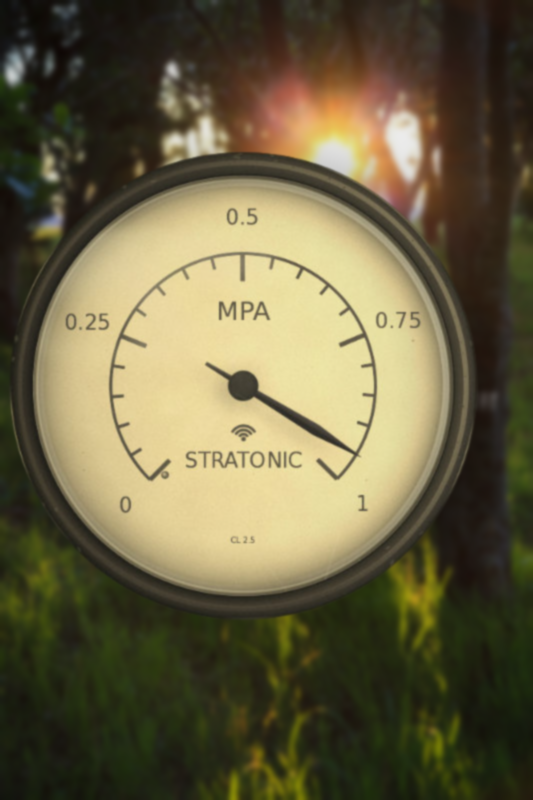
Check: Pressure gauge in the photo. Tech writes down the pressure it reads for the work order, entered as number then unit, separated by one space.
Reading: 0.95 MPa
